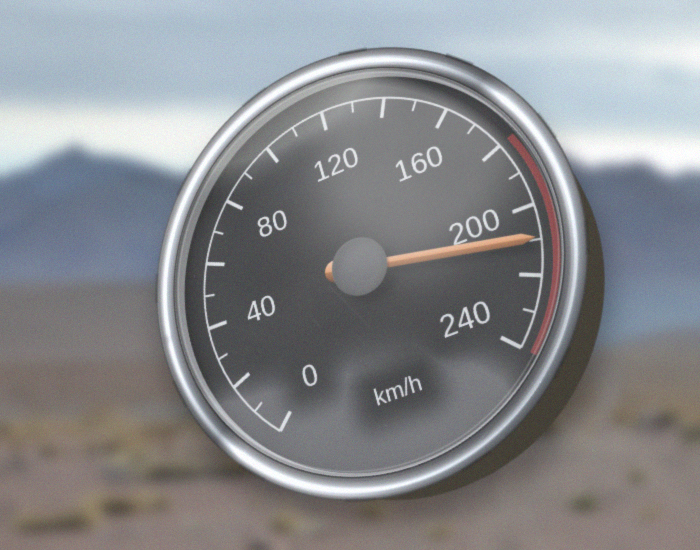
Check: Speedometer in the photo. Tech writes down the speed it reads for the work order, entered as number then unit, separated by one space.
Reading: 210 km/h
